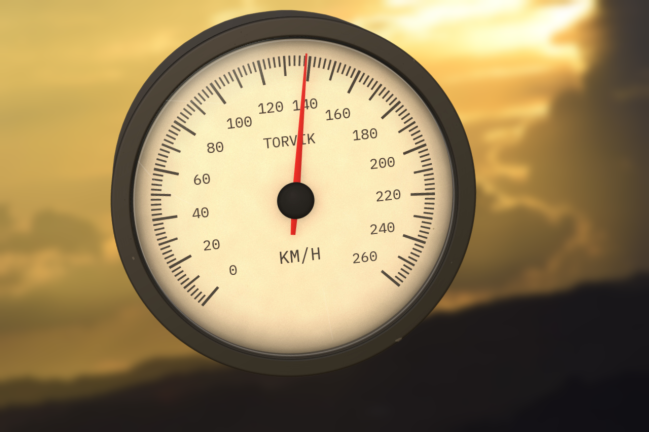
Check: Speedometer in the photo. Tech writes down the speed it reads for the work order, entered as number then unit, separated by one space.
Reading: 138 km/h
